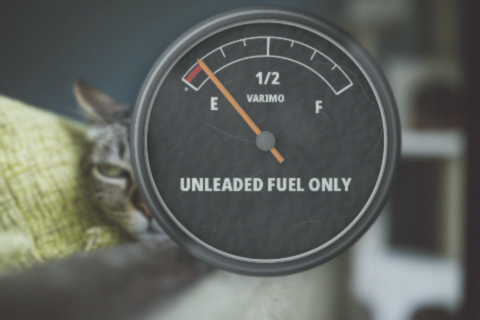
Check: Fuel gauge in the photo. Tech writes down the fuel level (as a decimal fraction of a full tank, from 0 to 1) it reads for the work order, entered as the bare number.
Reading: 0.125
